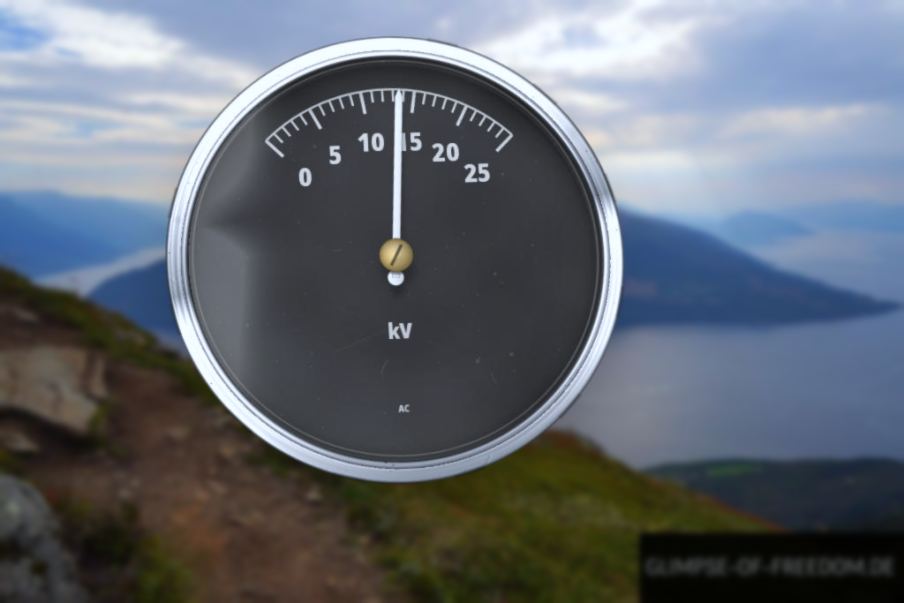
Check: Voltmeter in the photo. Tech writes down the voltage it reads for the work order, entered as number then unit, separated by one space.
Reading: 13.5 kV
